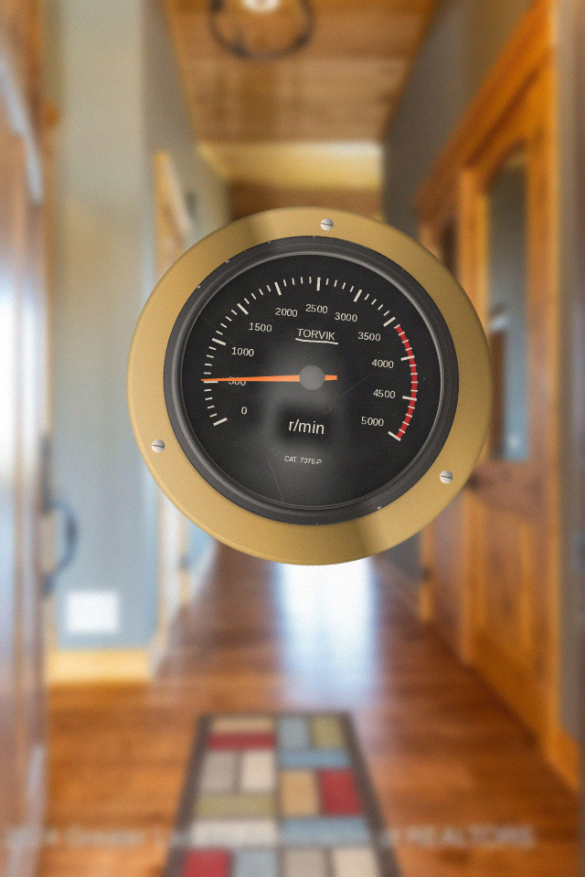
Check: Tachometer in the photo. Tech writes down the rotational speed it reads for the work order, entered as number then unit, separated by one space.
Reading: 500 rpm
